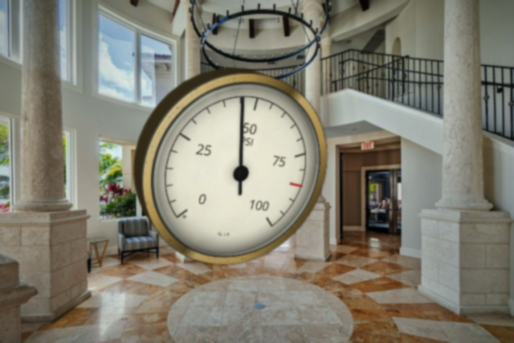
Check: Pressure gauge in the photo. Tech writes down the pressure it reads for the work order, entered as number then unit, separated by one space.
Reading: 45 psi
